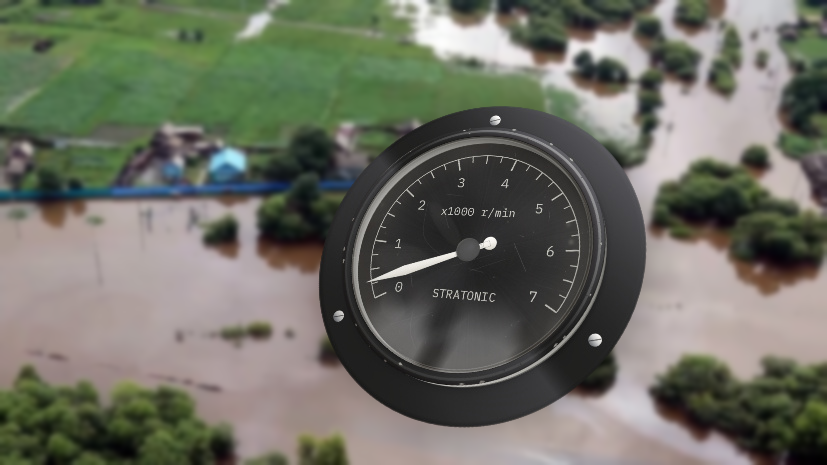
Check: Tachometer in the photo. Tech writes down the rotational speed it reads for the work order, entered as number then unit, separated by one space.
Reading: 250 rpm
